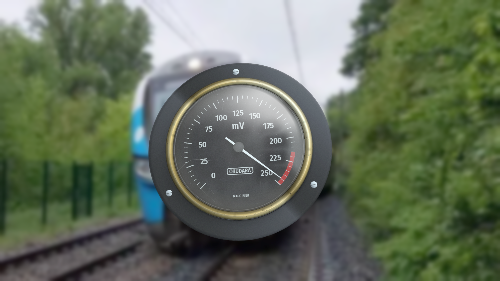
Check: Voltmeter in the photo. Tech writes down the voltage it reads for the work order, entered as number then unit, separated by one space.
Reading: 245 mV
